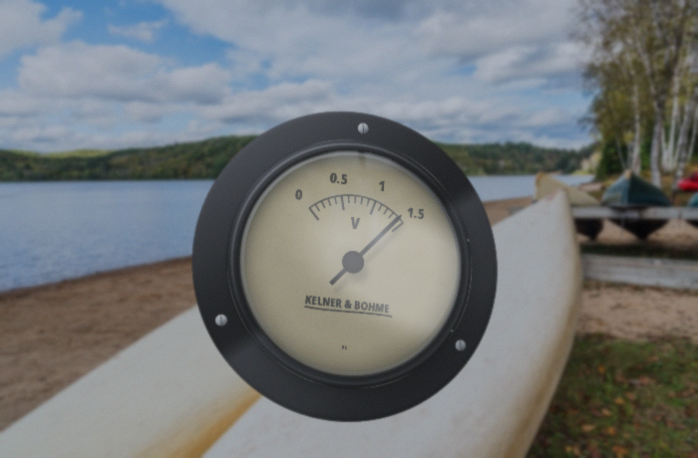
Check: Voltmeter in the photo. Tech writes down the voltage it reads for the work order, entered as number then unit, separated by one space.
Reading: 1.4 V
